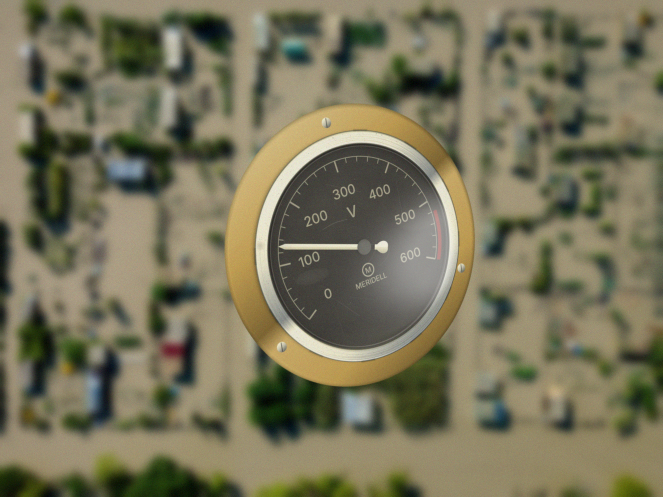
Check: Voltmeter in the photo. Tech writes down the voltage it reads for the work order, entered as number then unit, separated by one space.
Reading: 130 V
